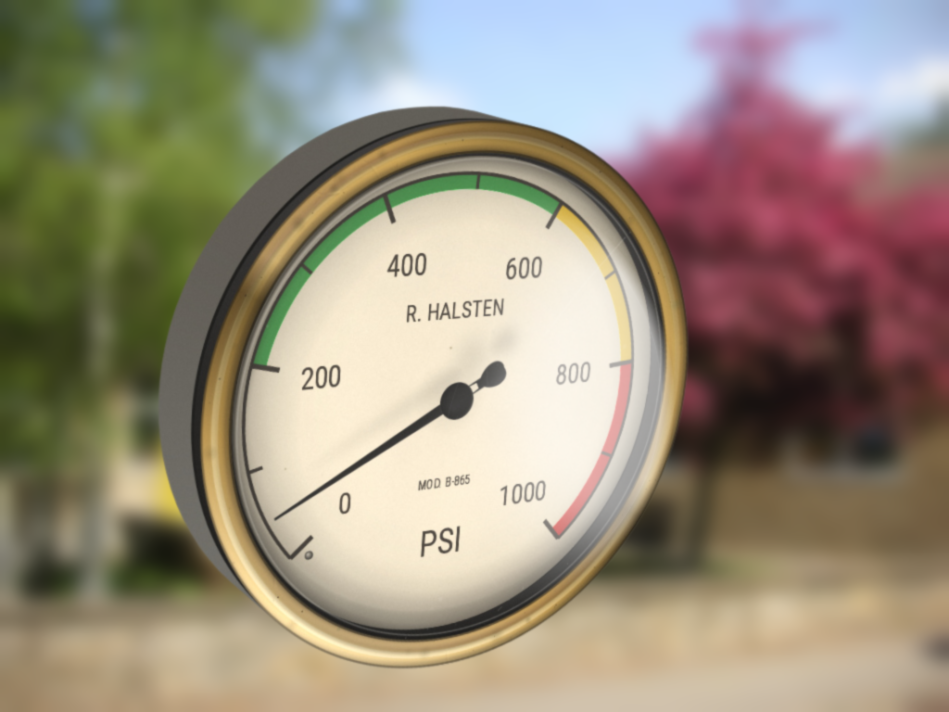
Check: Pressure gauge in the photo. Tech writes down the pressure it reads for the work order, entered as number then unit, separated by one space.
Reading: 50 psi
